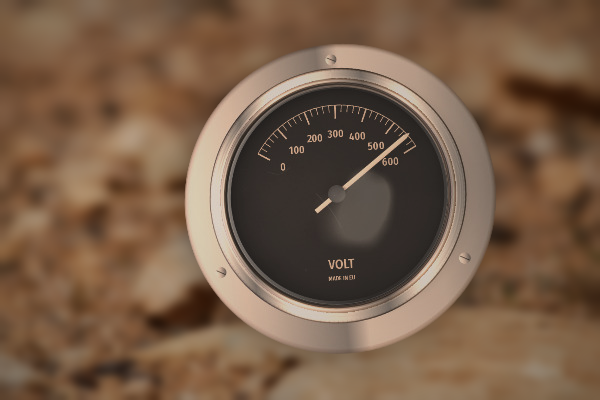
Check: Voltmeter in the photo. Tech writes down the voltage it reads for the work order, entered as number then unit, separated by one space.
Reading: 560 V
